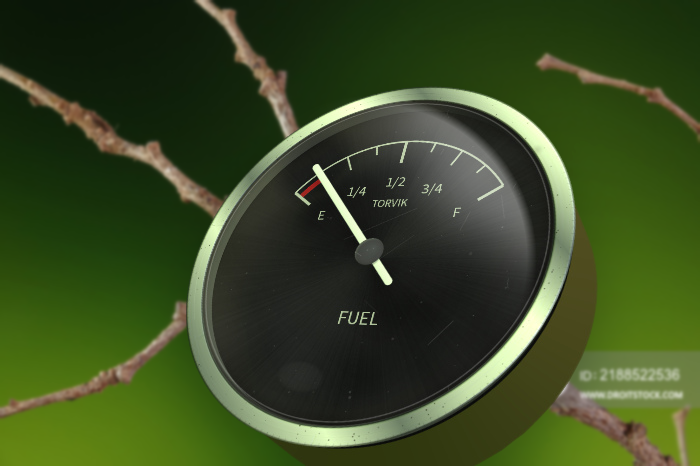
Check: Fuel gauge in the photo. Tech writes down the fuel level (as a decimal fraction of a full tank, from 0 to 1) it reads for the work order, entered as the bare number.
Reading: 0.125
